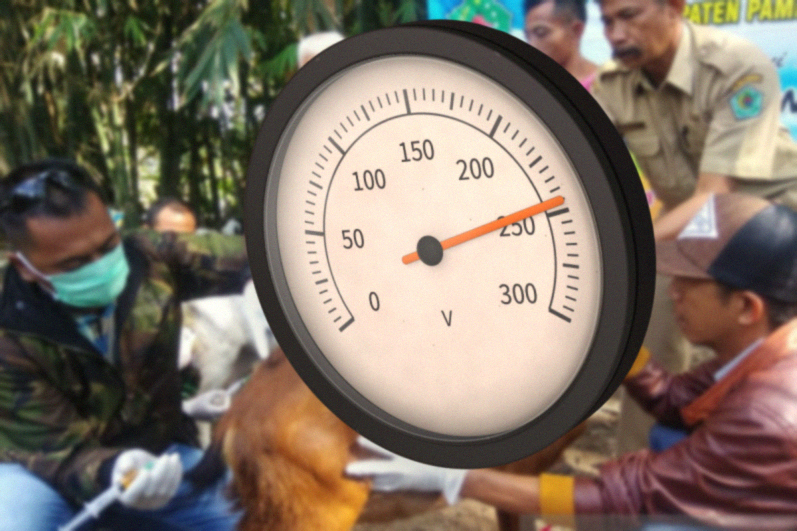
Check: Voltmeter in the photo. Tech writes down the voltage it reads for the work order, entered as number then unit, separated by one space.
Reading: 245 V
